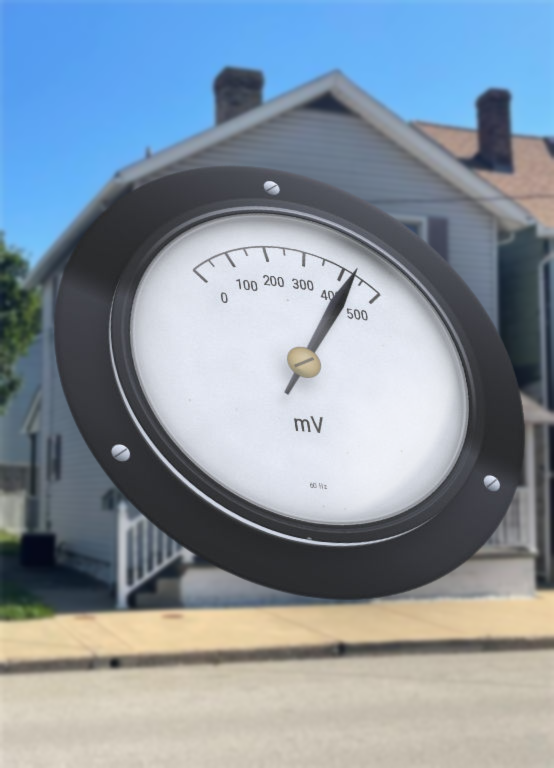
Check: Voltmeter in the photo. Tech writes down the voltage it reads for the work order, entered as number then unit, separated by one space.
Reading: 425 mV
